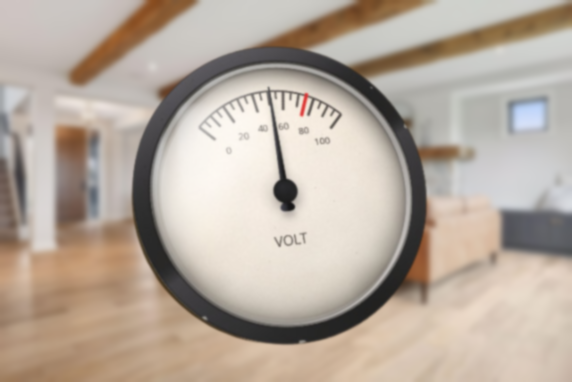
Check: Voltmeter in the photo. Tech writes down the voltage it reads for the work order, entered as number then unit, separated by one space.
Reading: 50 V
